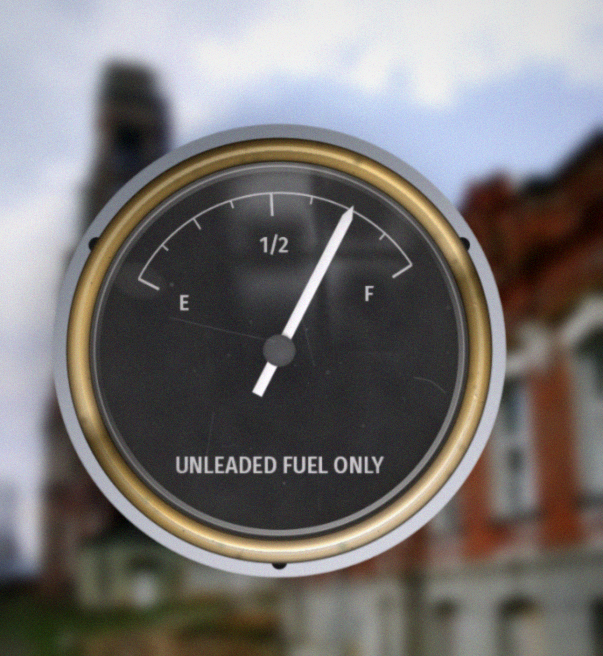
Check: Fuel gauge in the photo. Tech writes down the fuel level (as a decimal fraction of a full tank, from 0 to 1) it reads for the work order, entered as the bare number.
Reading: 0.75
